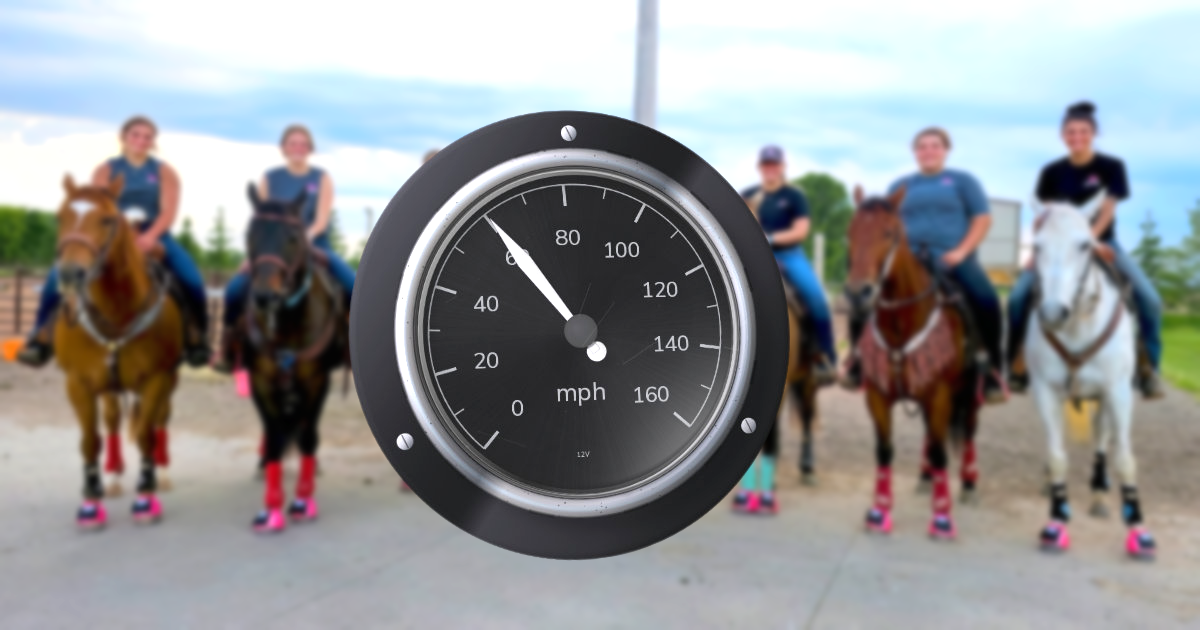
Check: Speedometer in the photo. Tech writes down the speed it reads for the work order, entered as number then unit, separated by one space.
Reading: 60 mph
